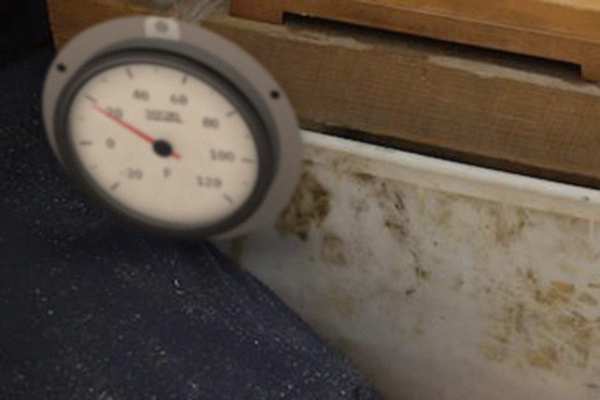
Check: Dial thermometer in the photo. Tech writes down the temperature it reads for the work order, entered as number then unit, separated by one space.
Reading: 20 °F
